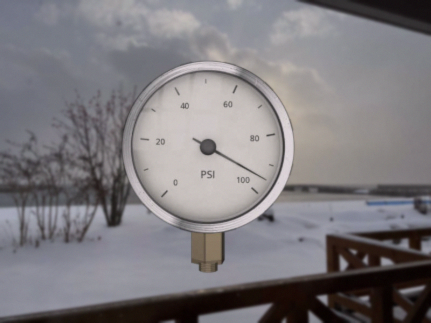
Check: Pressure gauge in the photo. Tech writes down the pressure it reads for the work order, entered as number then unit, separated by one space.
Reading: 95 psi
